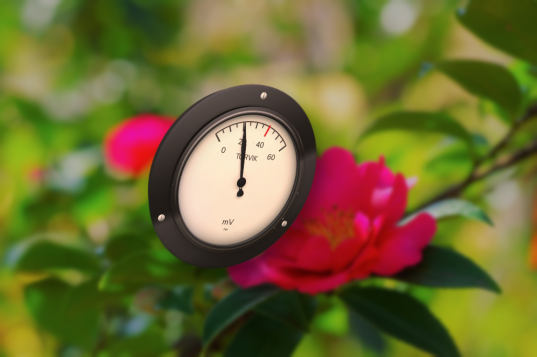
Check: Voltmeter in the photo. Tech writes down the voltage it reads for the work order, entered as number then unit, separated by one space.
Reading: 20 mV
